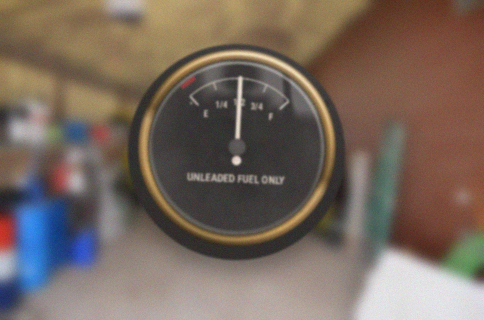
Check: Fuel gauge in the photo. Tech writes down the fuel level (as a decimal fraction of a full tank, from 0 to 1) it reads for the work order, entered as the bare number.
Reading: 0.5
